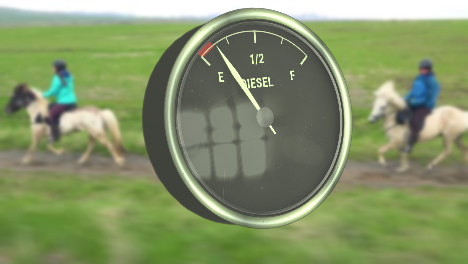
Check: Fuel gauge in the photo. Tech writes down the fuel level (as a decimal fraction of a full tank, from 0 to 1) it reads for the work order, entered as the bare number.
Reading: 0.125
